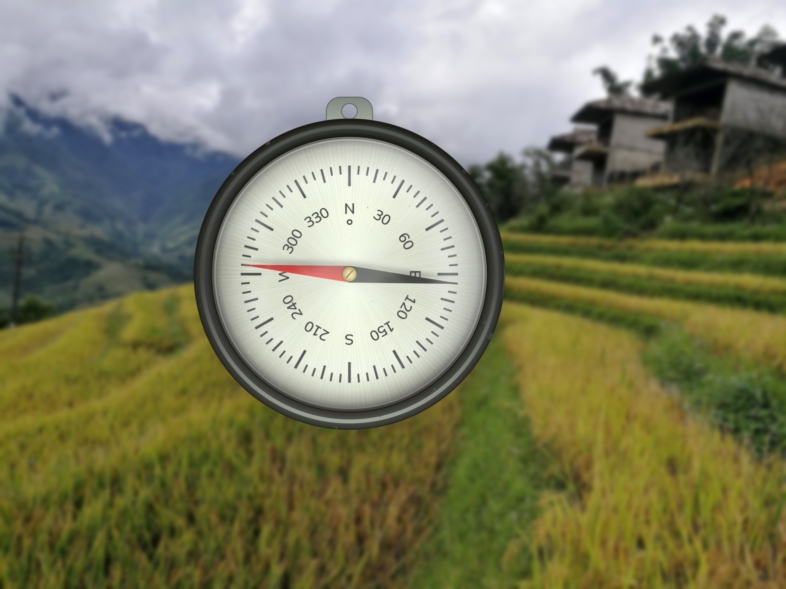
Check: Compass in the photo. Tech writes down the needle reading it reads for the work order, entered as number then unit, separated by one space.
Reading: 275 °
